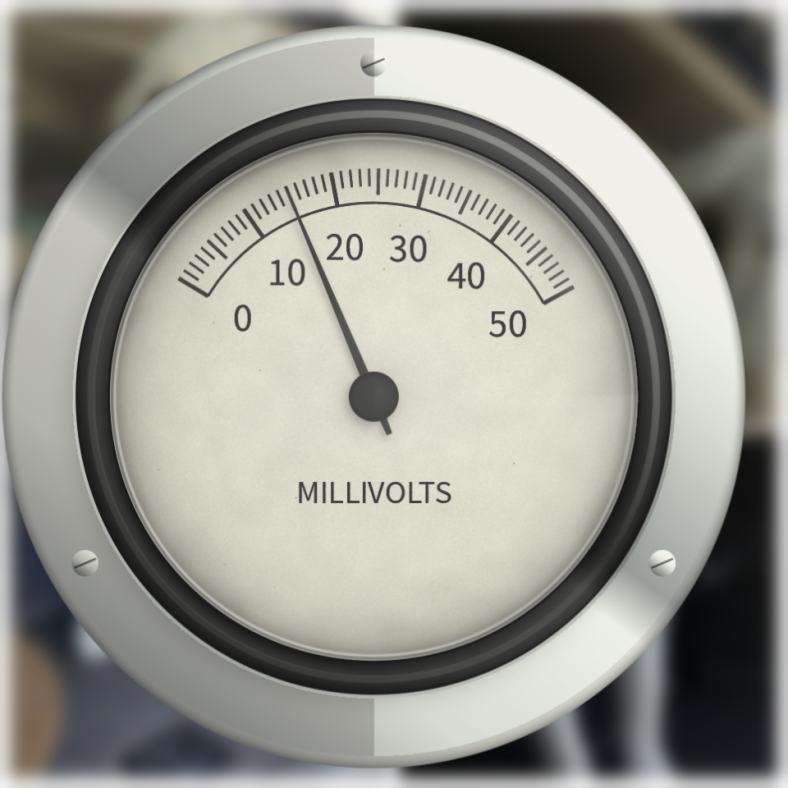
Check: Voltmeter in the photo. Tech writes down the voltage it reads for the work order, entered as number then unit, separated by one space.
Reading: 15 mV
